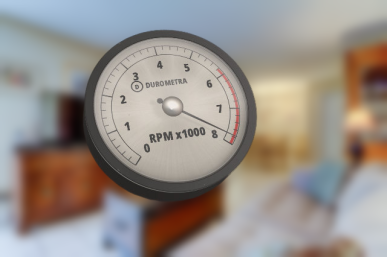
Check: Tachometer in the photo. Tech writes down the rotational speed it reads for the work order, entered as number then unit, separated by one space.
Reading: 7800 rpm
